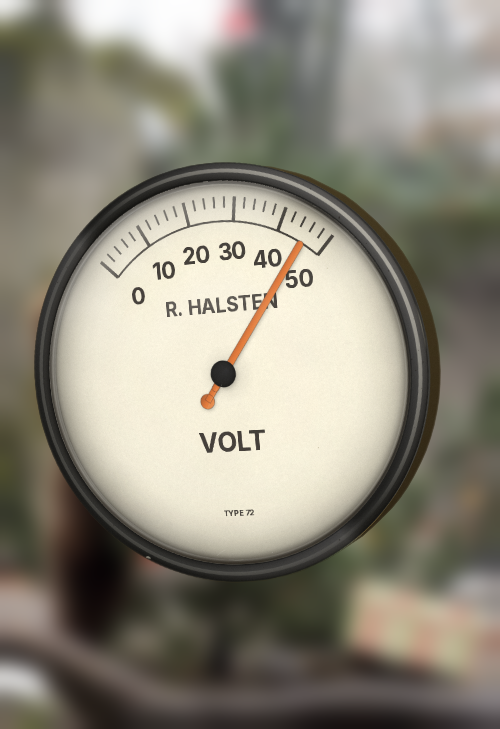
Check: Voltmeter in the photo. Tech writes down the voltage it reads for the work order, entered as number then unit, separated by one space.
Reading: 46 V
